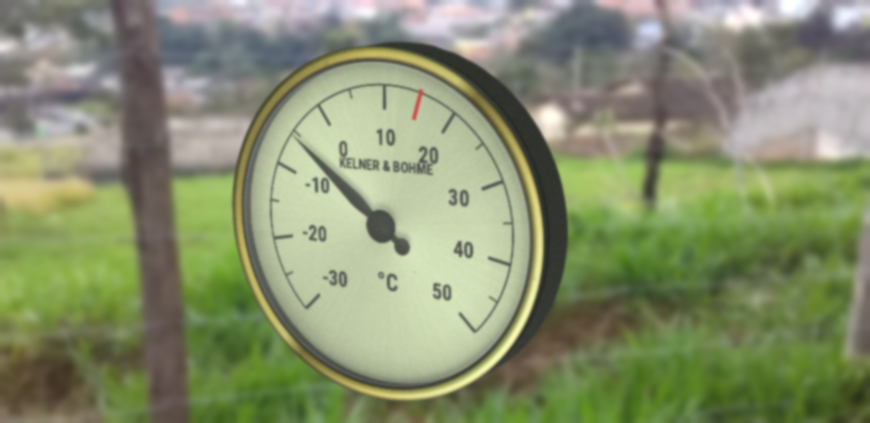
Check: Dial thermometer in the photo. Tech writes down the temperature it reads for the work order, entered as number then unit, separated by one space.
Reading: -5 °C
